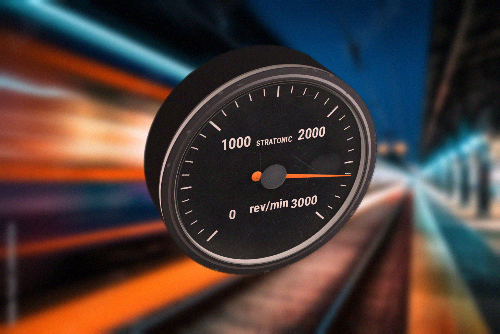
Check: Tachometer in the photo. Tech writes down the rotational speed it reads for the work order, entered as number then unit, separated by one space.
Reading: 2600 rpm
